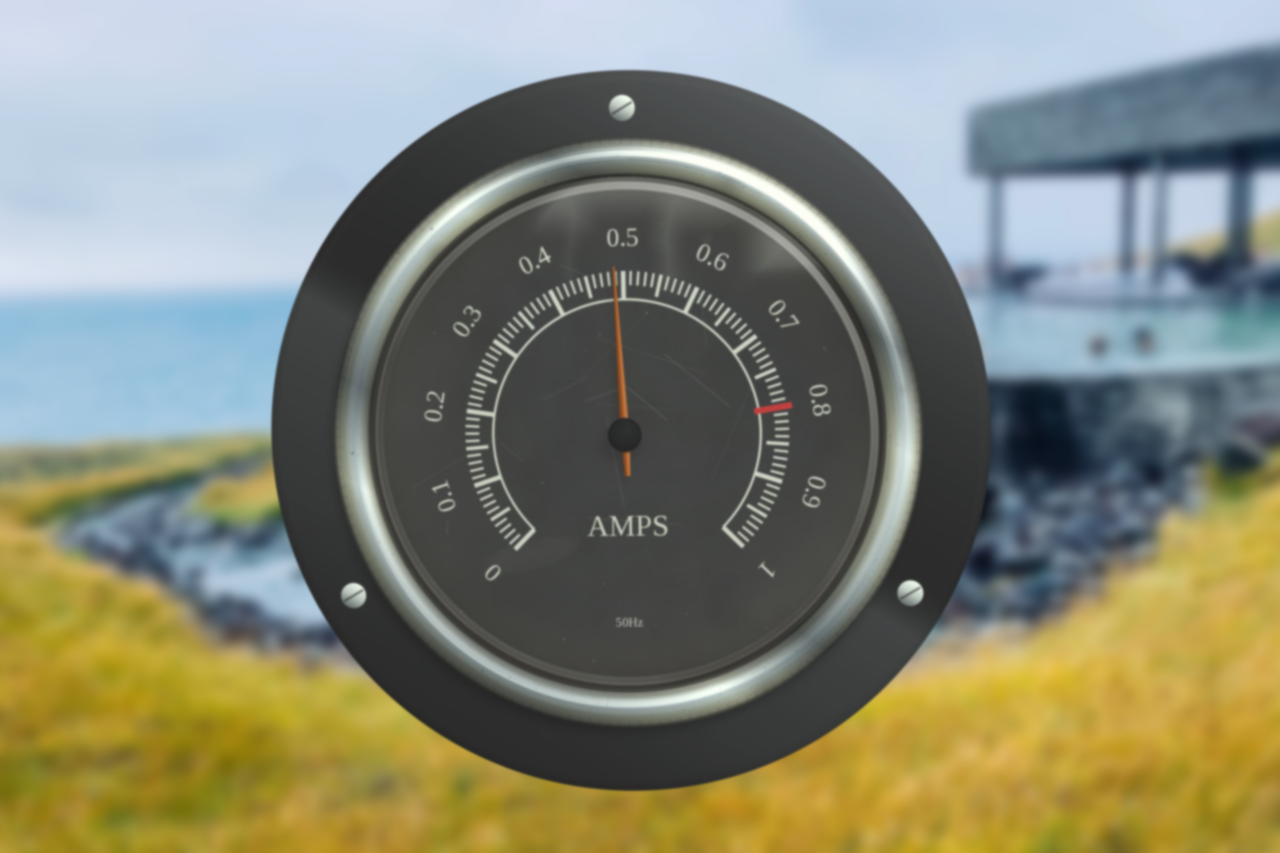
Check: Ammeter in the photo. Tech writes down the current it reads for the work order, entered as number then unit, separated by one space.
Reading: 0.49 A
